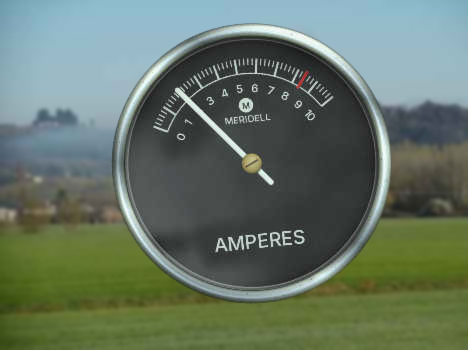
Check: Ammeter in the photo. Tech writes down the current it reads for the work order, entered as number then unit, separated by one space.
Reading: 2 A
